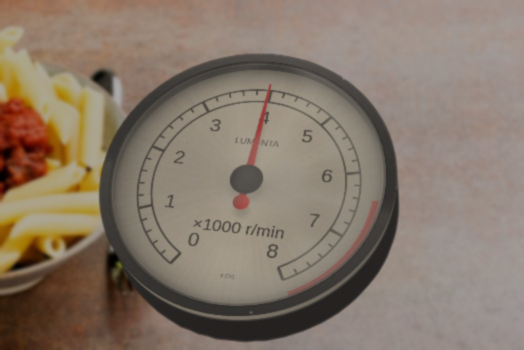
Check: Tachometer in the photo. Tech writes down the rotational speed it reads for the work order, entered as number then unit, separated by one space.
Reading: 4000 rpm
